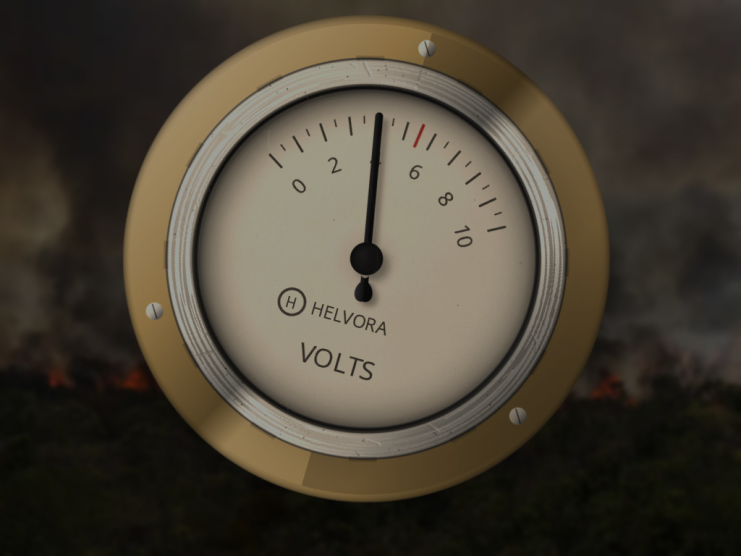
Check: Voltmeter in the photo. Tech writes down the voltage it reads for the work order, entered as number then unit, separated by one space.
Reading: 4 V
